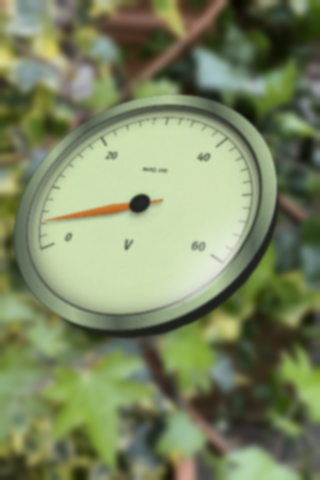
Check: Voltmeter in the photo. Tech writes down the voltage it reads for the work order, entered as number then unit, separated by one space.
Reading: 4 V
